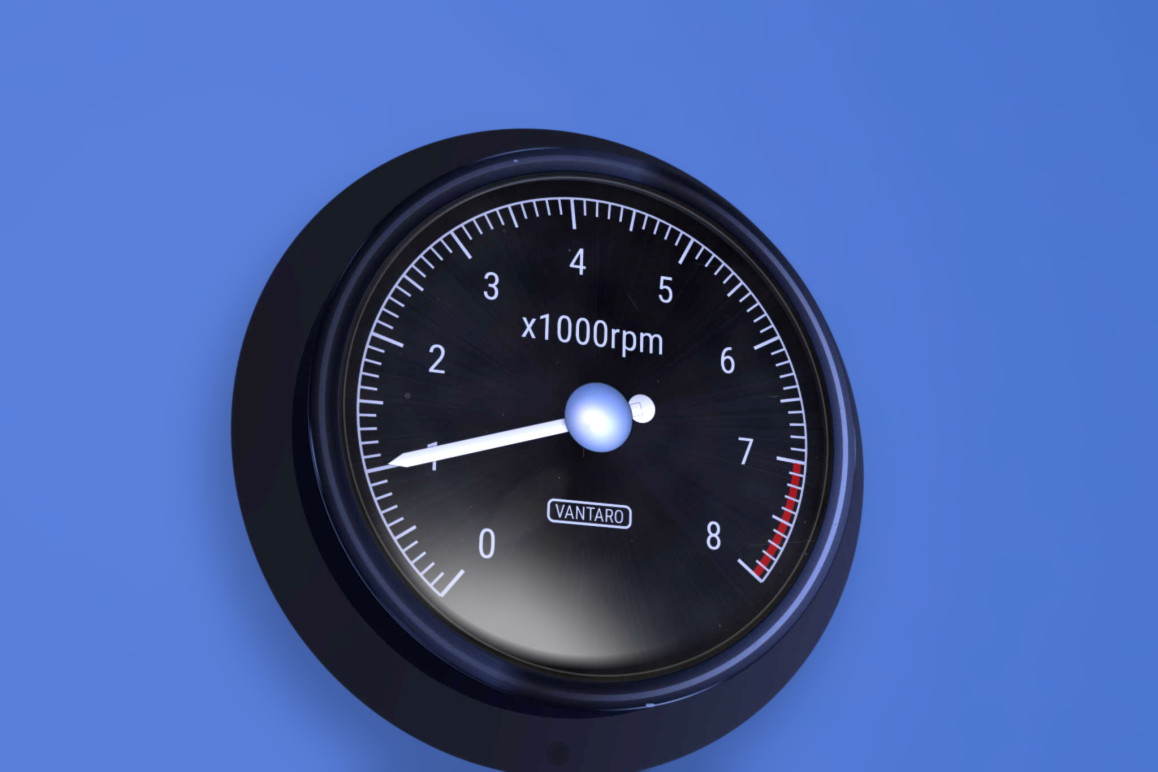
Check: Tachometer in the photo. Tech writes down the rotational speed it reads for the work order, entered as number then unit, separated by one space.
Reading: 1000 rpm
